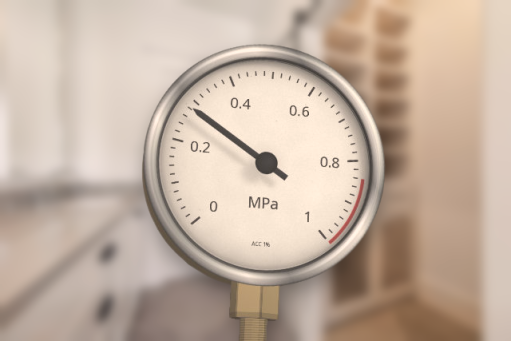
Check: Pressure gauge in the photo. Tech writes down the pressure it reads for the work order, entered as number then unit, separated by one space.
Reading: 0.28 MPa
